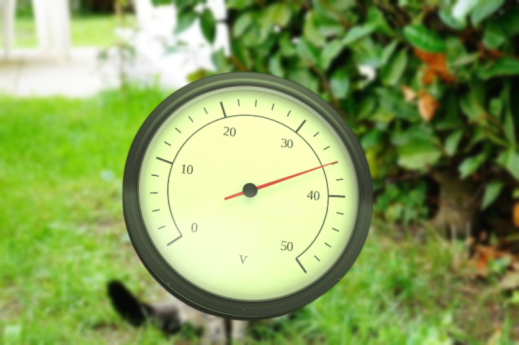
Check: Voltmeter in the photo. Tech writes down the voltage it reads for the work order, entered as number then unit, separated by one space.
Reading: 36 V
